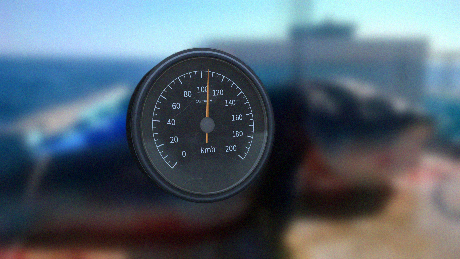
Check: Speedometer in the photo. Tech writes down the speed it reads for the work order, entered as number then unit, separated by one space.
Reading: 105 km/h
